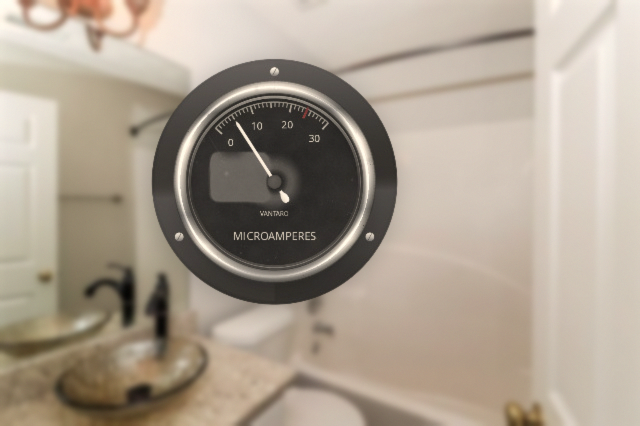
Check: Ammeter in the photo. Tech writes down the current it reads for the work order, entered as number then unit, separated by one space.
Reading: 5 µA
